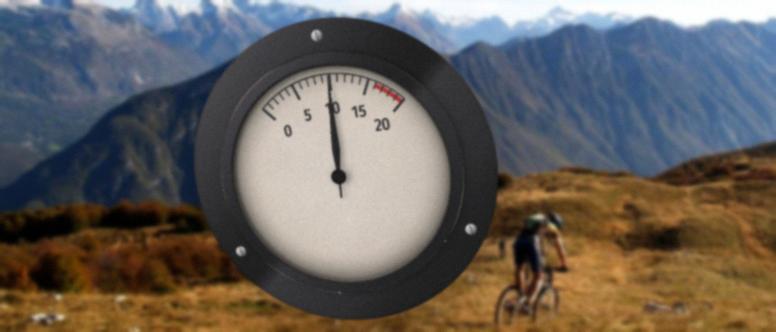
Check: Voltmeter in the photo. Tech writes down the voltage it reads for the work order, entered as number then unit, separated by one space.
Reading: 10 V
